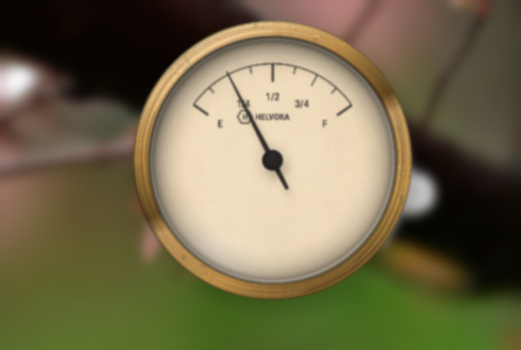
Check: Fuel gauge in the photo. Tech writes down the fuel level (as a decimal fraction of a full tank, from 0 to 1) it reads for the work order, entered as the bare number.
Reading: 0.25
